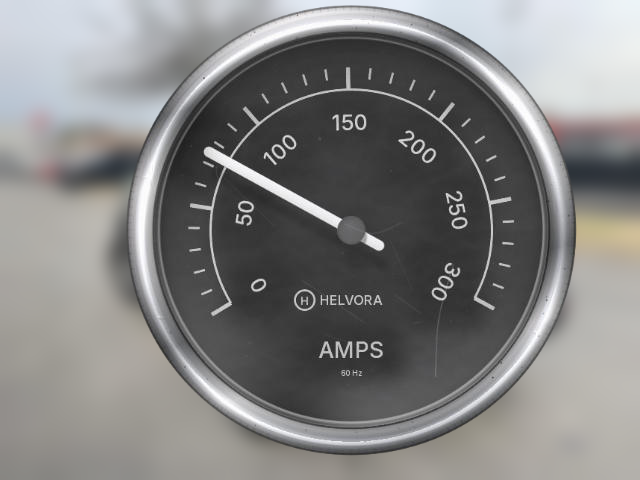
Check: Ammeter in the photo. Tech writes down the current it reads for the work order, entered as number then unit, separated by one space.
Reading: 75 A
